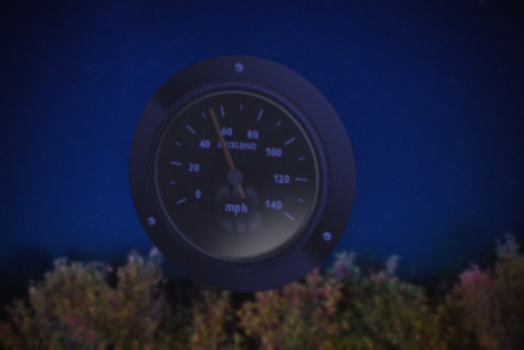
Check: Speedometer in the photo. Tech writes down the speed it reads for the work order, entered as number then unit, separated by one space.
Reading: 55 mph
